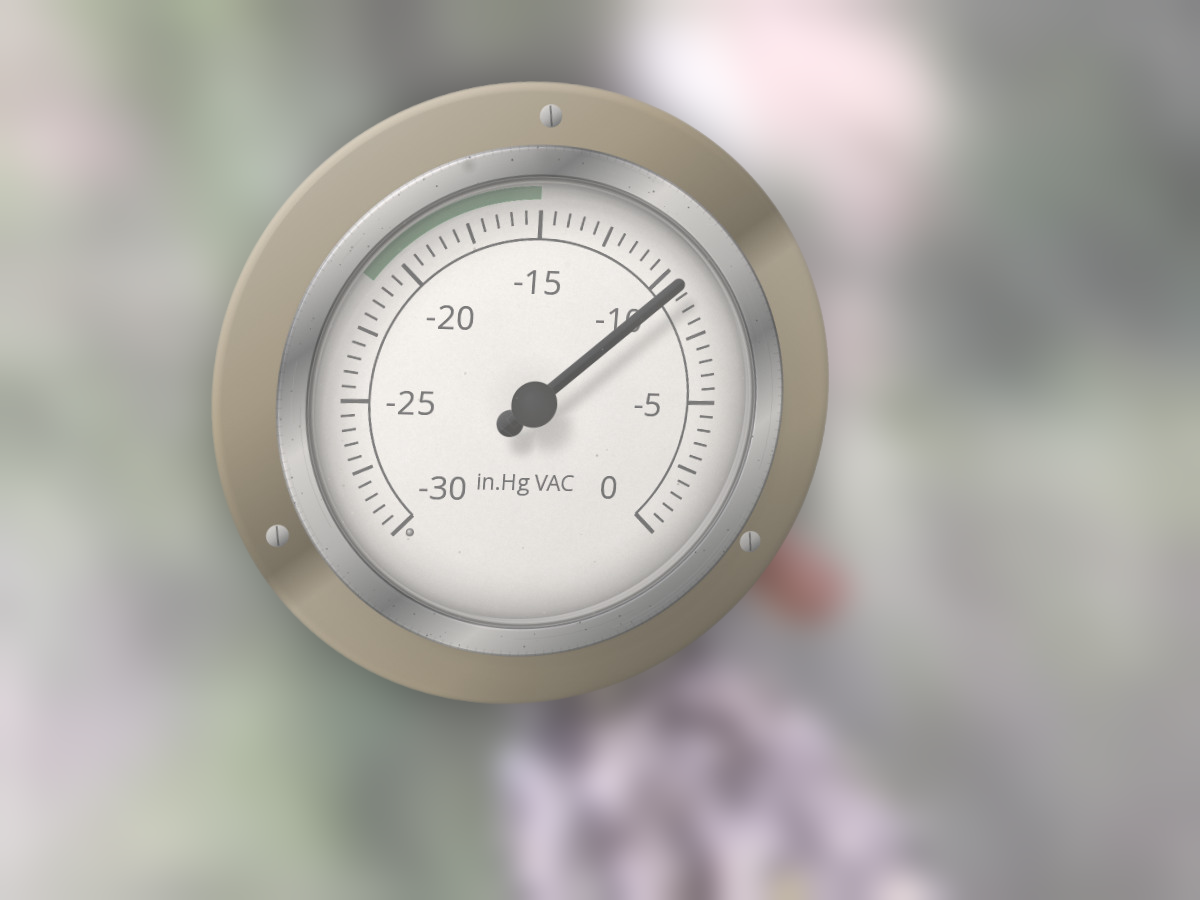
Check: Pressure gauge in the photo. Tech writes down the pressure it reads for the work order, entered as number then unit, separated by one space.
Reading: -9.5 inHg
